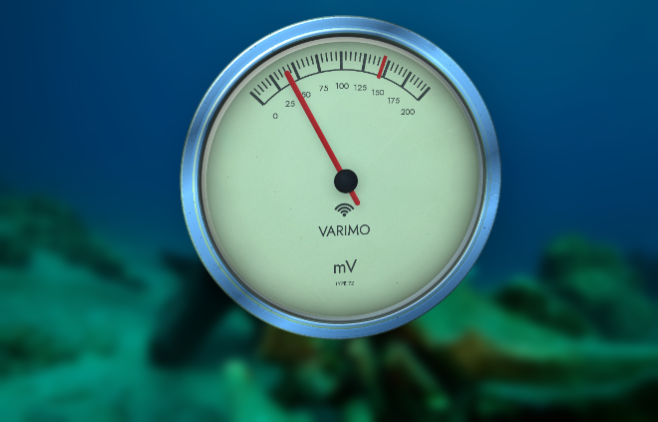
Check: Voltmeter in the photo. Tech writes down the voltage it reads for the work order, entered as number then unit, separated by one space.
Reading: 40 mV
